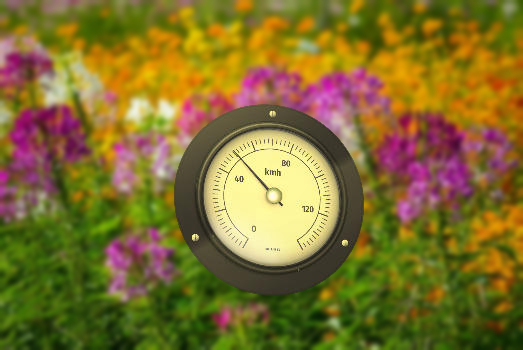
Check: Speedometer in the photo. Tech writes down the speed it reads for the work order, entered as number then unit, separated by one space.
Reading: 50 km/h
